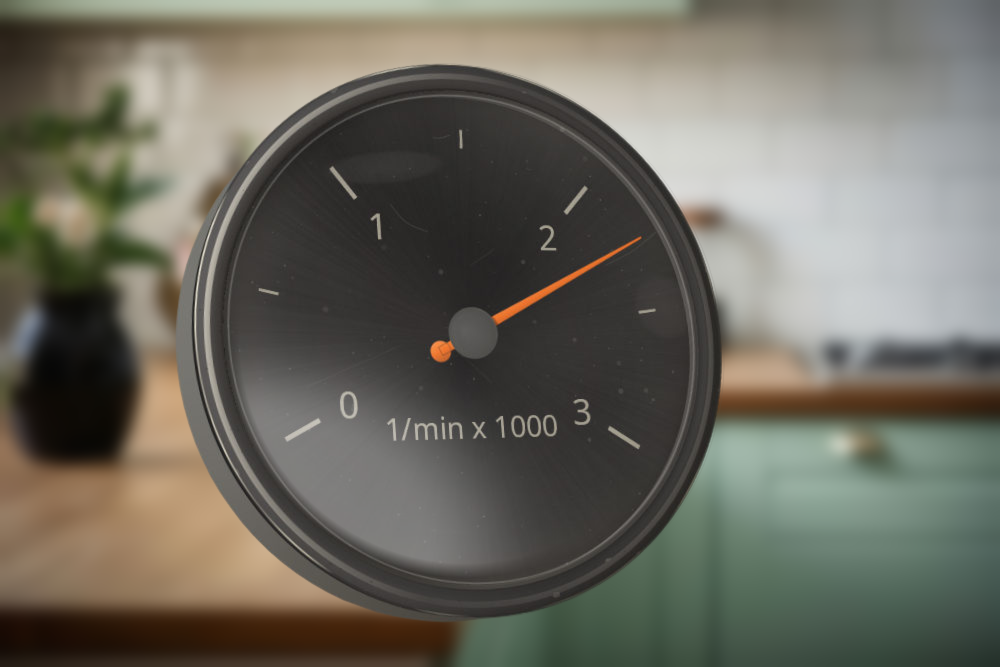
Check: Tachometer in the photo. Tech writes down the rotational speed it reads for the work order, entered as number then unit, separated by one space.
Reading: 2250 rpm
